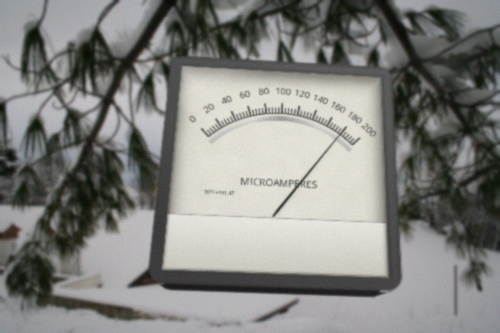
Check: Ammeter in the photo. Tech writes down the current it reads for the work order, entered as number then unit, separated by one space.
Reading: 180 µA
